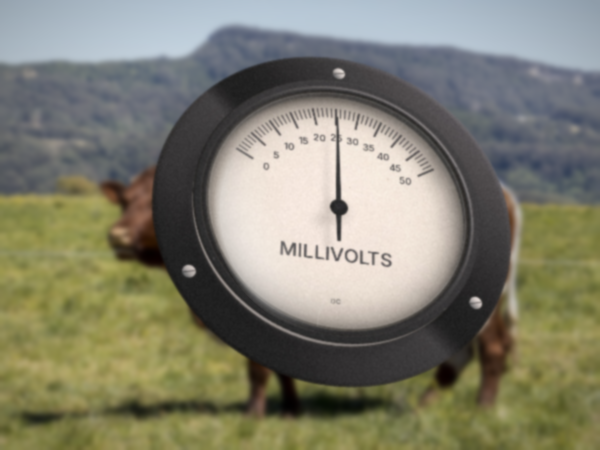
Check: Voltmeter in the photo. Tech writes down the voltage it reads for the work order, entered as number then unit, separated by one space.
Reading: 25 mV
